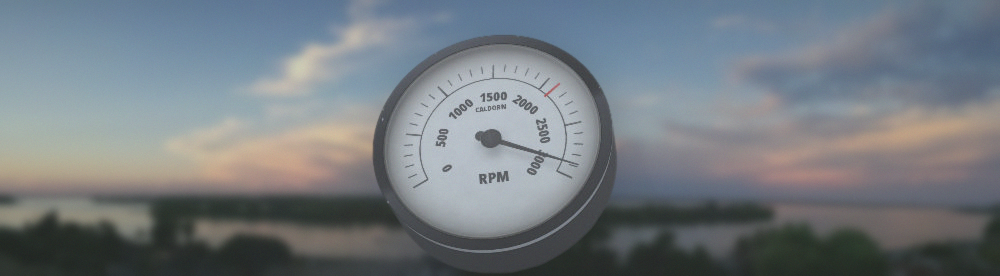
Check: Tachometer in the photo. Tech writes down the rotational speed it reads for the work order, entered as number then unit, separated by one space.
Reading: 2900 rpm
